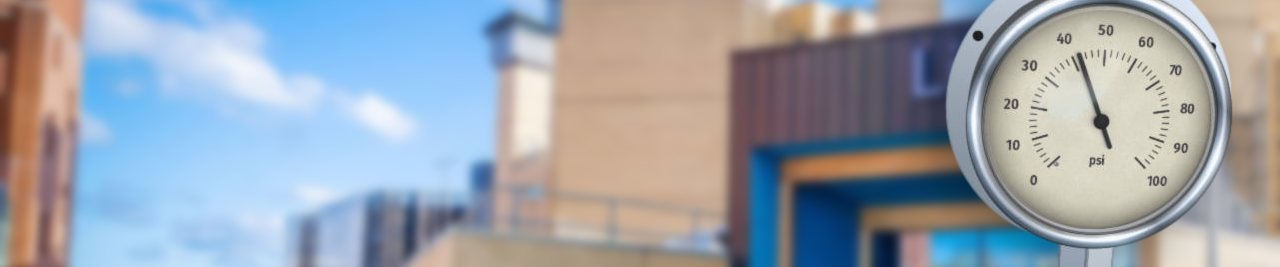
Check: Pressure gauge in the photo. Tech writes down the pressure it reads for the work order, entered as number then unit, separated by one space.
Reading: 42 psi
